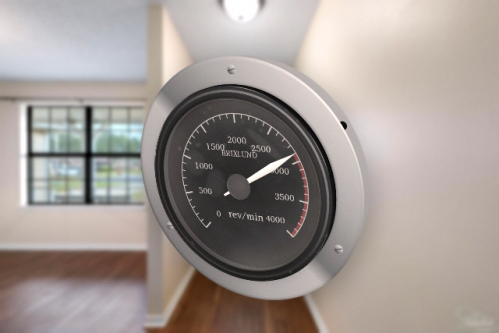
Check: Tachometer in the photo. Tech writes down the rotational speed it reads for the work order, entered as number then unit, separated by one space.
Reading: 2900 rpm
